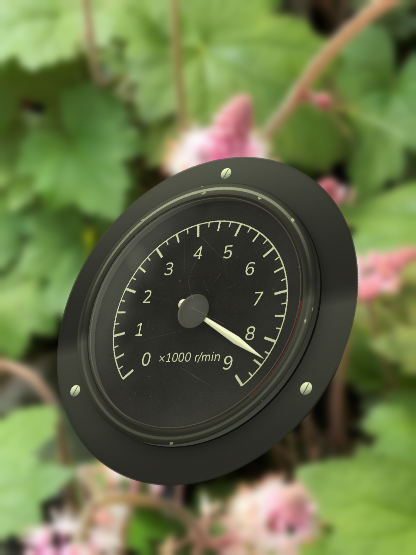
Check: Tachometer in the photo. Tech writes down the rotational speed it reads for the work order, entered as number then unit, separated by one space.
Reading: 8375 rpm
